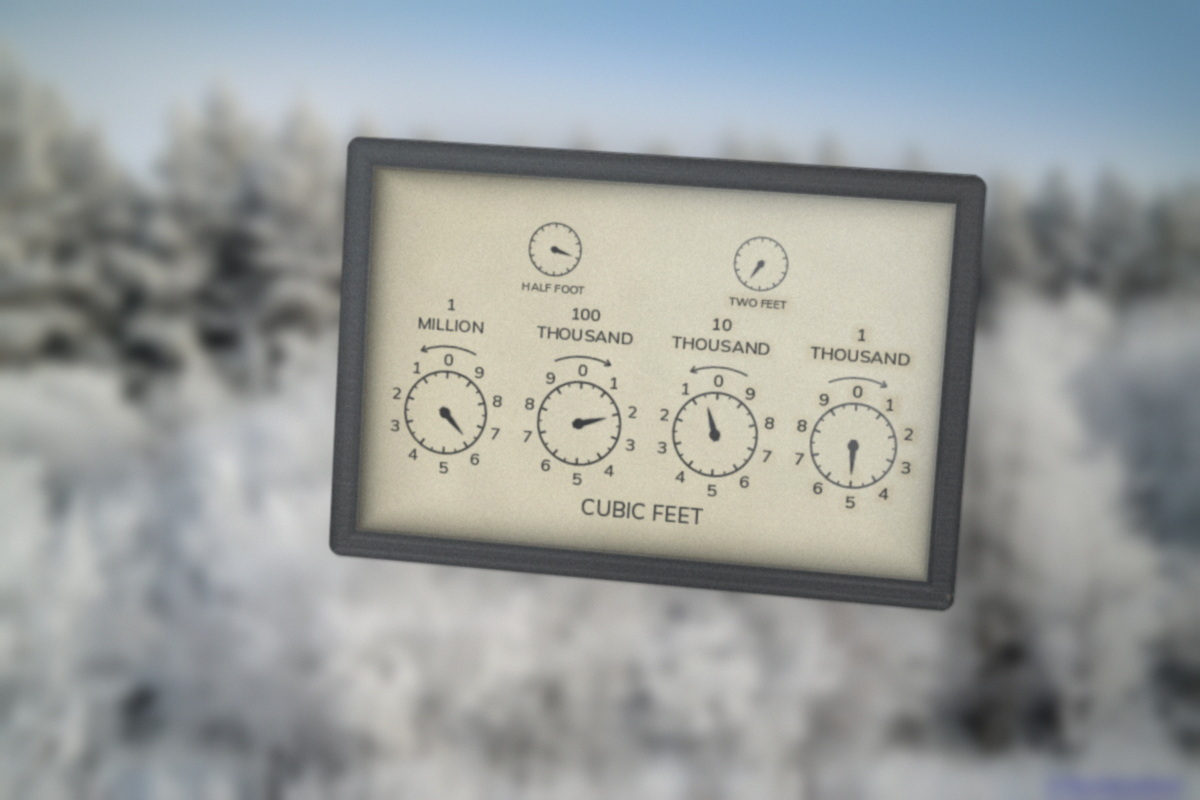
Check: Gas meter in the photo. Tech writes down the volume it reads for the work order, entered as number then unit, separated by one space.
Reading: 620500 ft³
